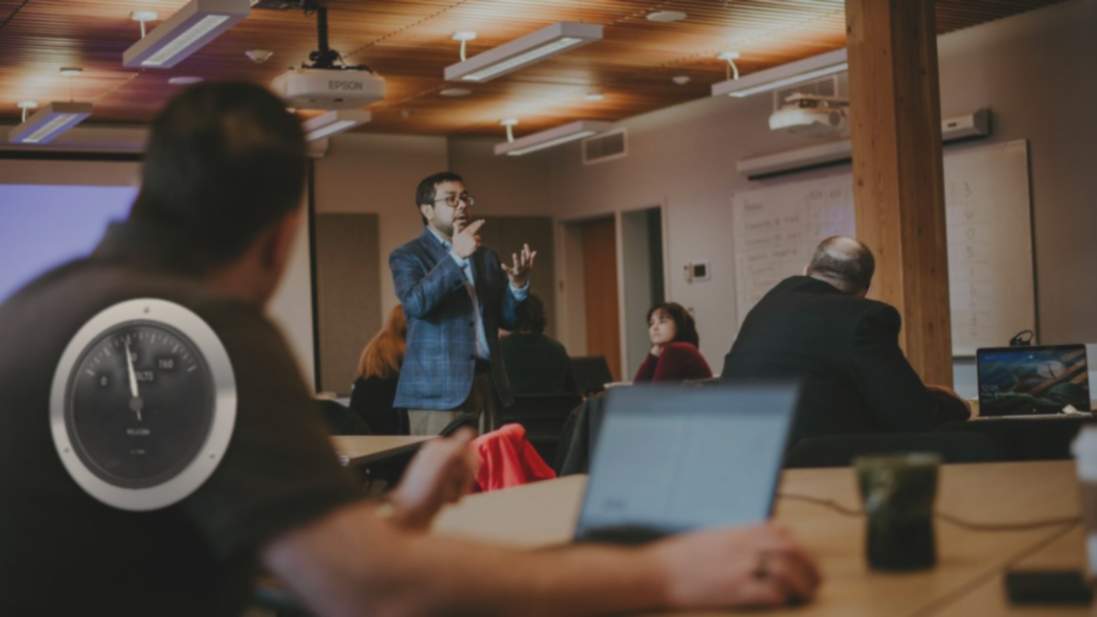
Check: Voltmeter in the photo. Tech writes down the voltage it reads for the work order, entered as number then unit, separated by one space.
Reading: 80 V
